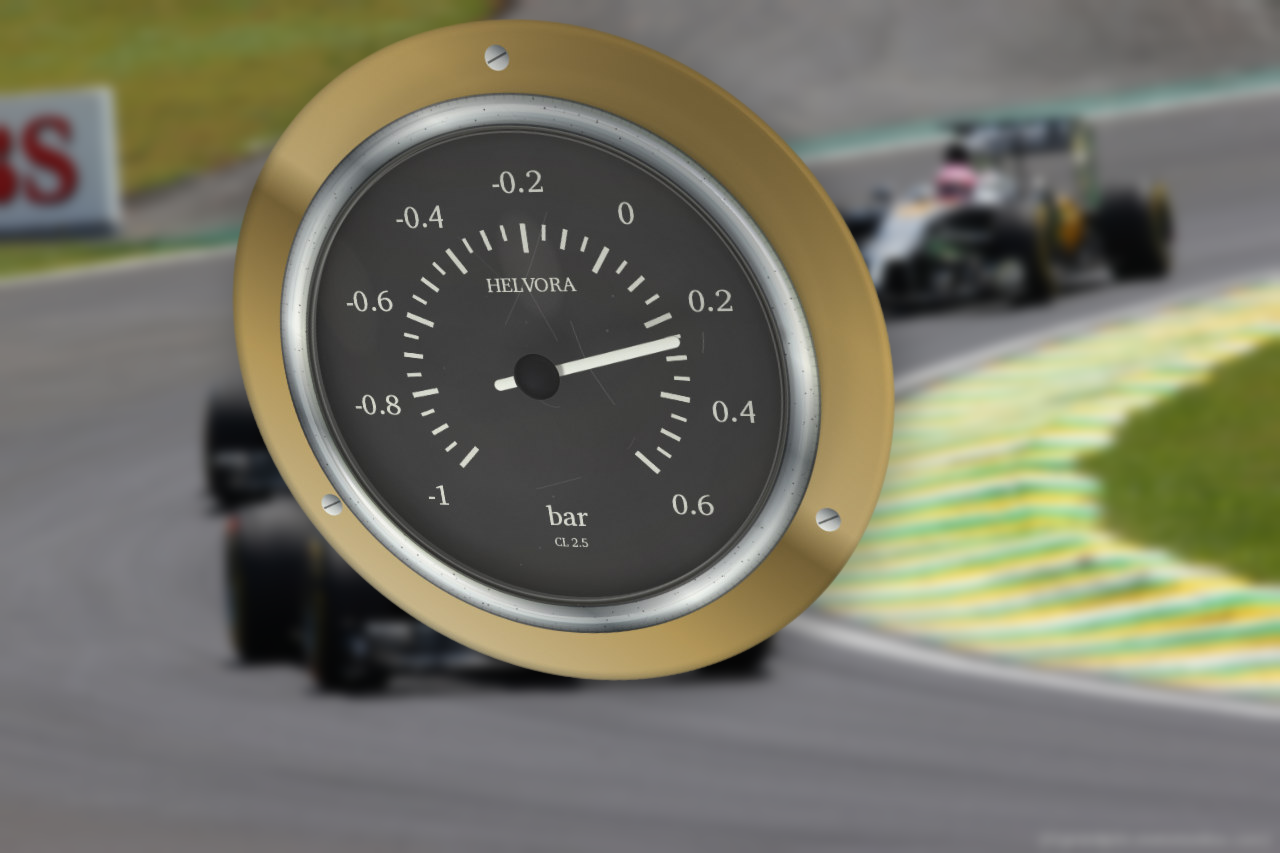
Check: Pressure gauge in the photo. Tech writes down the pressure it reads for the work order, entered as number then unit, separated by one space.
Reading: 0.25 bar
